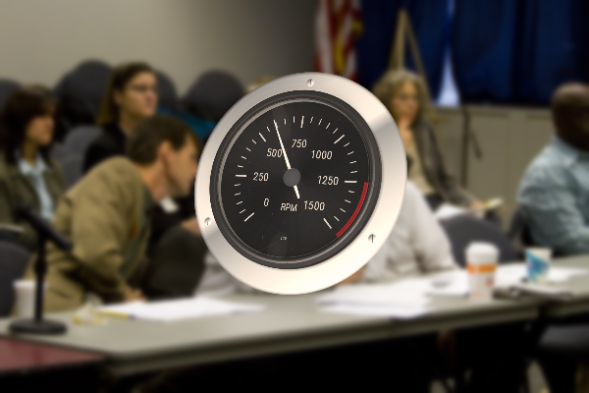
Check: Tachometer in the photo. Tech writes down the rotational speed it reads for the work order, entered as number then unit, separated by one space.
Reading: 600 rpm
